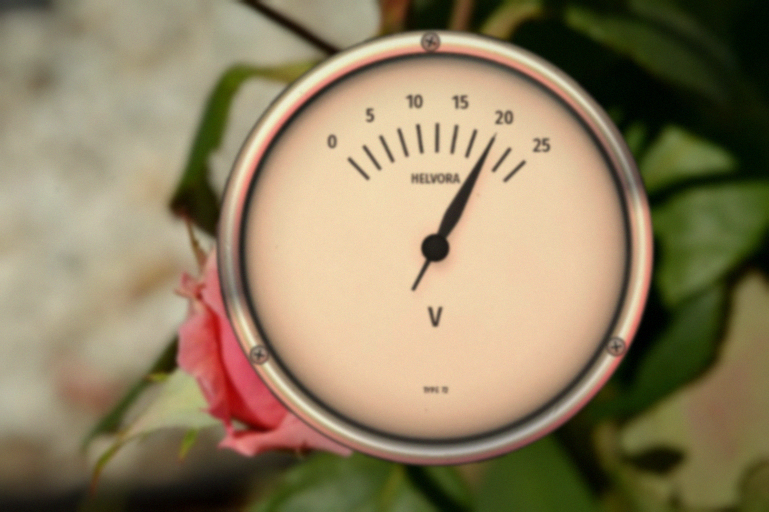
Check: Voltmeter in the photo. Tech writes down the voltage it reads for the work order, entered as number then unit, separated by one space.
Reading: 20 V
